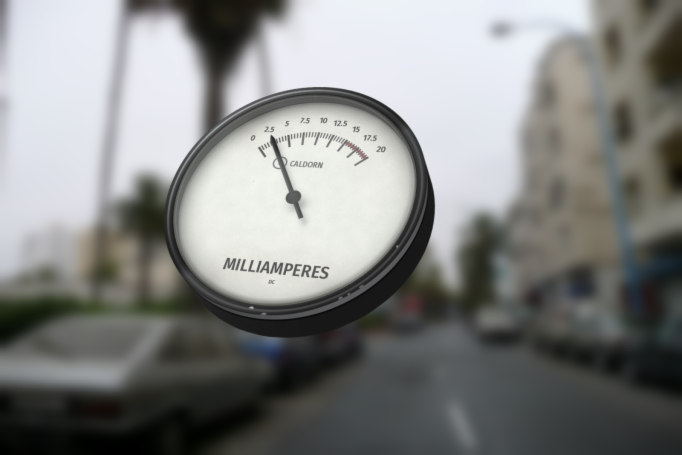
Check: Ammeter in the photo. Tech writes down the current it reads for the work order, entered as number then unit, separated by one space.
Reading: 2.5 mA
